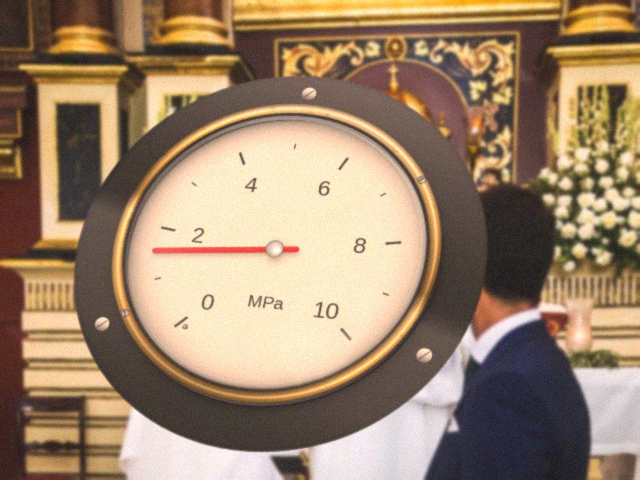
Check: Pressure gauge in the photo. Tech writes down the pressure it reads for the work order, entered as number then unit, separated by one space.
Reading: 1.5 MPa
